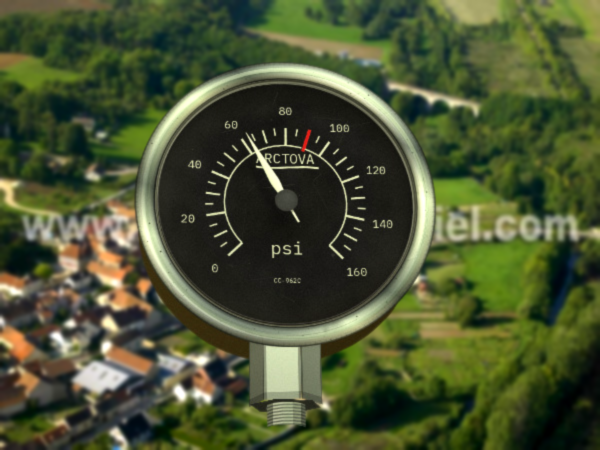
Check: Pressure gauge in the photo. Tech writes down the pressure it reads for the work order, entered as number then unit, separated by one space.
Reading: 62.5 psi
